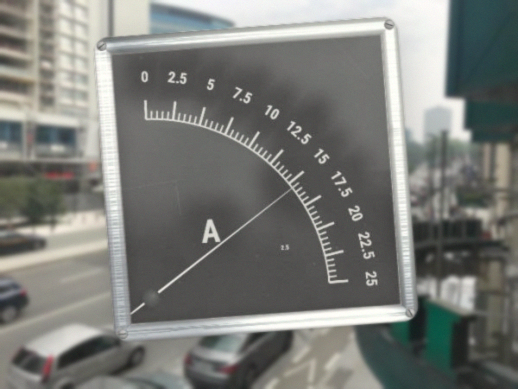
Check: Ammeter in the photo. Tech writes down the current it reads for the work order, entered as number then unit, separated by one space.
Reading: 15.5 A
